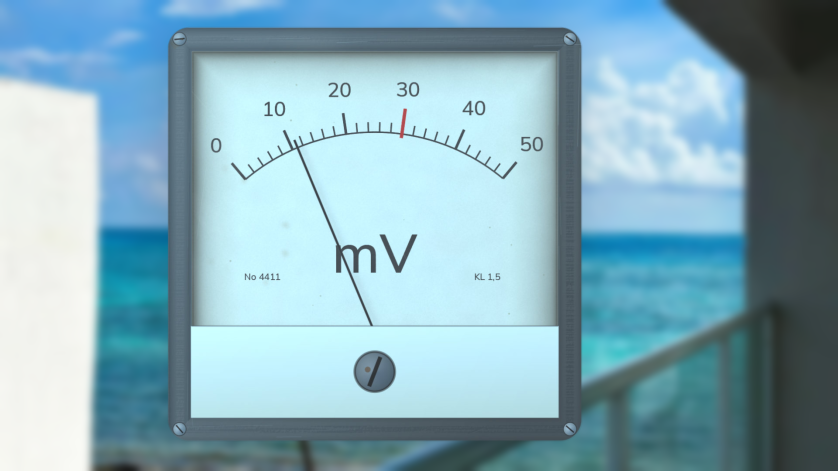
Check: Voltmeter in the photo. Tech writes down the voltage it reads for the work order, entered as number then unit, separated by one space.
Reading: 11 mV
